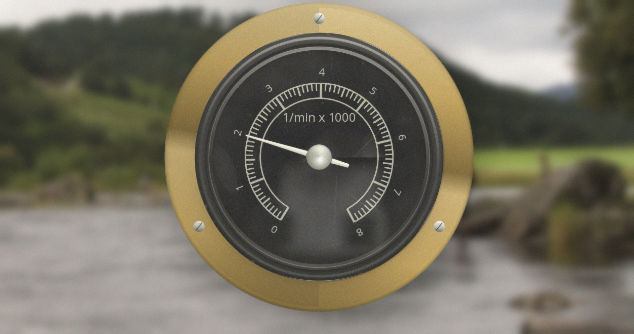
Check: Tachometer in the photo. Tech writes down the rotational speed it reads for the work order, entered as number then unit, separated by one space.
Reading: 2000 rpm
